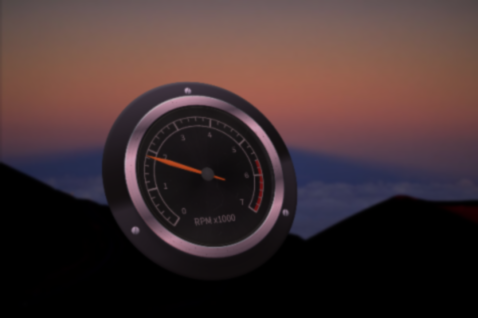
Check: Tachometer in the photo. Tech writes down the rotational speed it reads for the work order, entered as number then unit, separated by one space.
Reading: 1800 rpm
